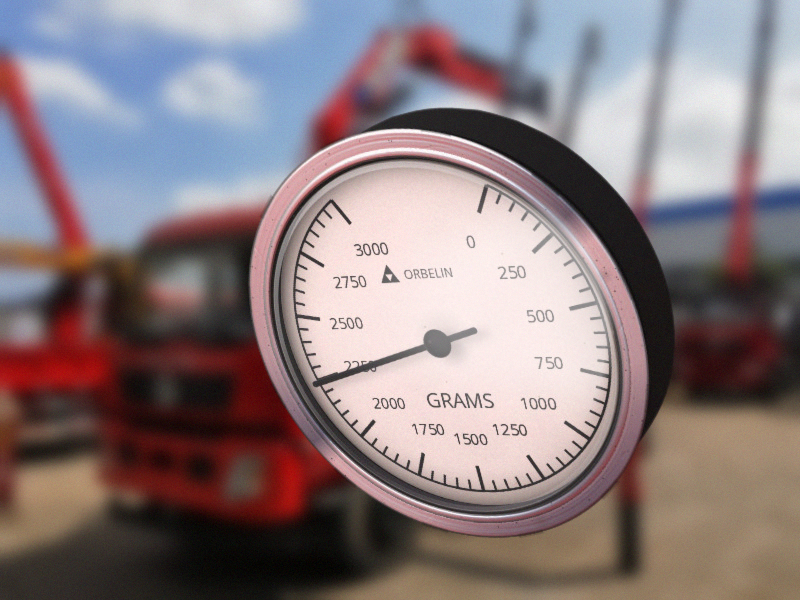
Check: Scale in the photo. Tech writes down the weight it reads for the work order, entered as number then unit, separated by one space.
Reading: 2250 g
